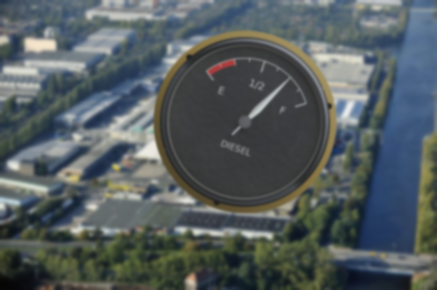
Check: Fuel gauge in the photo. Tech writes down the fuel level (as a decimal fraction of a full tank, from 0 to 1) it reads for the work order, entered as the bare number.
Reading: 0.75
